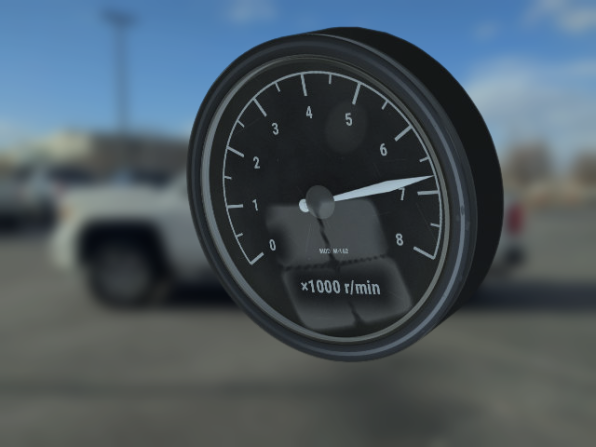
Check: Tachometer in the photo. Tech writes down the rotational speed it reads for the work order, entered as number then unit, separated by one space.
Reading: 6750 rpm
